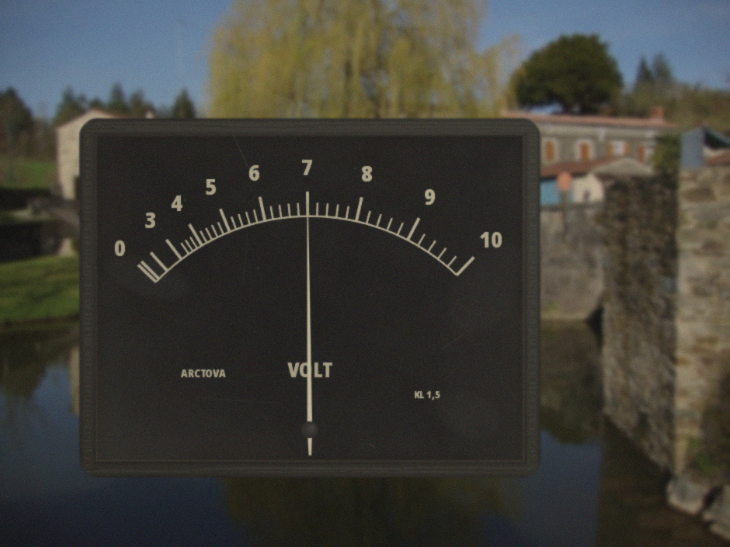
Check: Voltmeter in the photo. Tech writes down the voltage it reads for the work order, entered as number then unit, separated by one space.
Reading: 7 V
